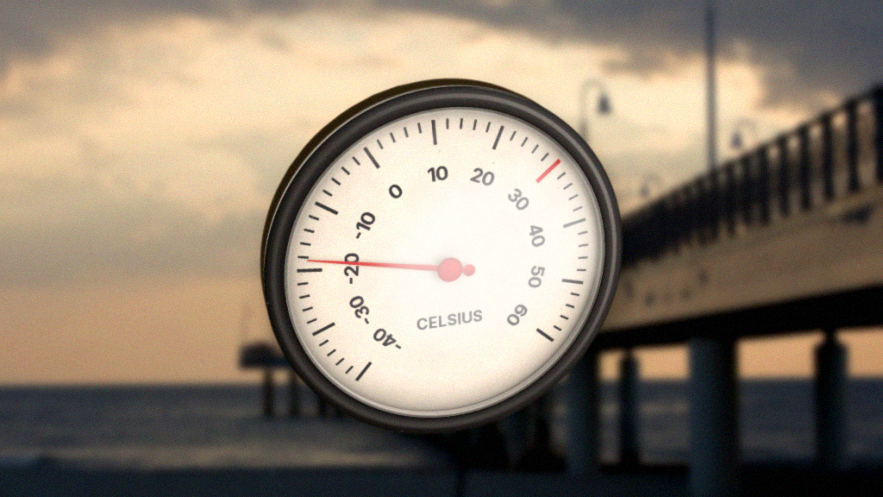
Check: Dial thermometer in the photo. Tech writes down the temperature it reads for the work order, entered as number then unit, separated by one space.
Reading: -18 °C
